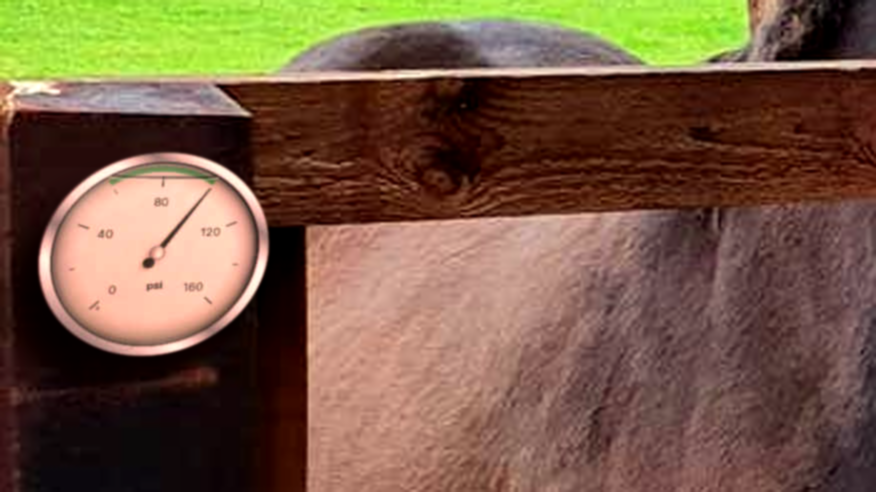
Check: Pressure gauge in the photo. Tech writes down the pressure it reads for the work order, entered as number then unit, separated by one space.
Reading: 100 psi
